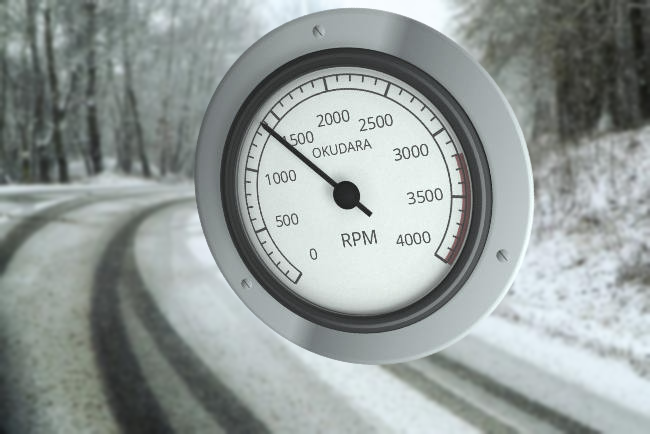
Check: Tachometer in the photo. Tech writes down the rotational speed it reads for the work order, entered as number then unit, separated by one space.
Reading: 1400 rpm
